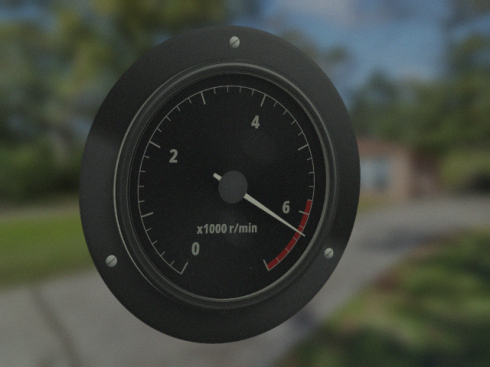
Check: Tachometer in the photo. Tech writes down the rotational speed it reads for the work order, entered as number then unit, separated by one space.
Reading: 6300 rpm
